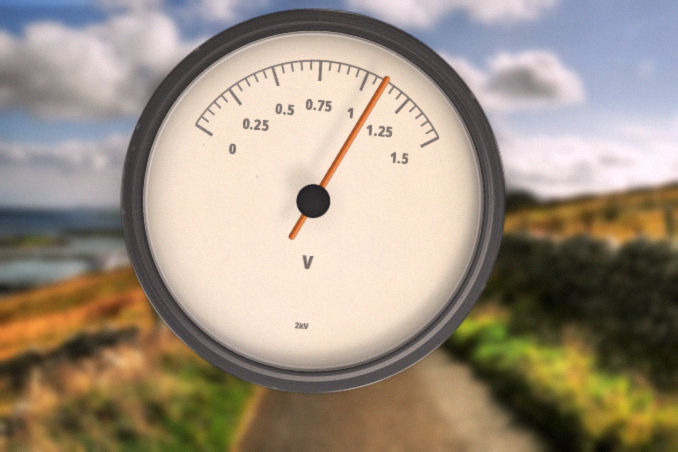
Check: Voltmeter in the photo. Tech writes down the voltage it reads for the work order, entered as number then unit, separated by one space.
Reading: 1.1 V
